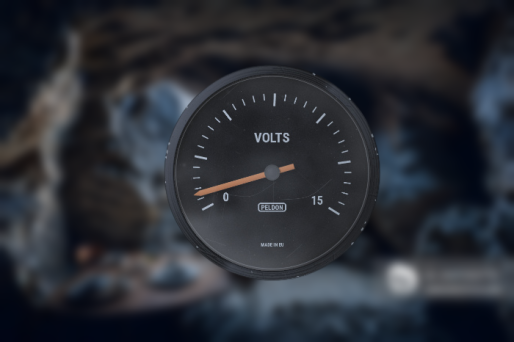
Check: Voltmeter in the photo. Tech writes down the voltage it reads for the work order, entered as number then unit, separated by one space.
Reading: 0.75 V
